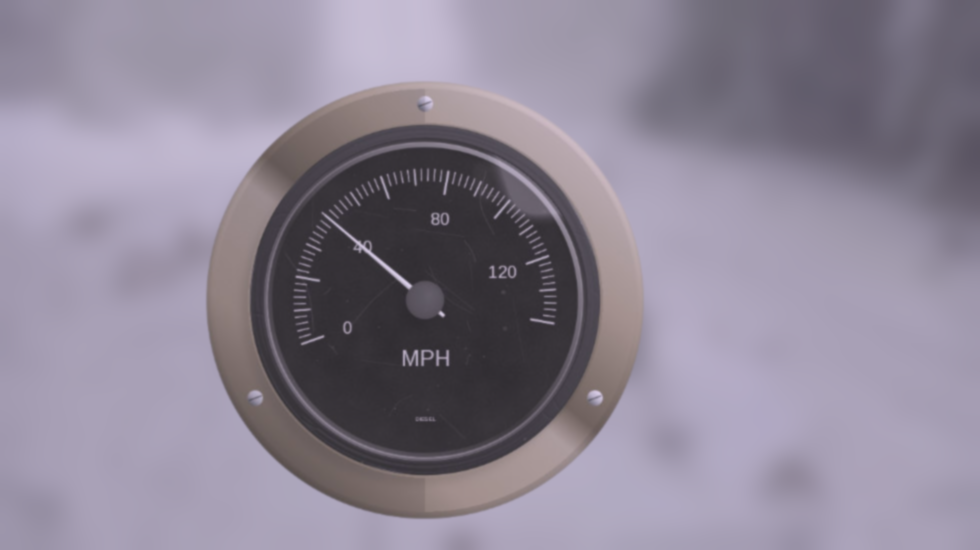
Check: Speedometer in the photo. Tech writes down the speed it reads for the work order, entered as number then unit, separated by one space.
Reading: 40 mph
